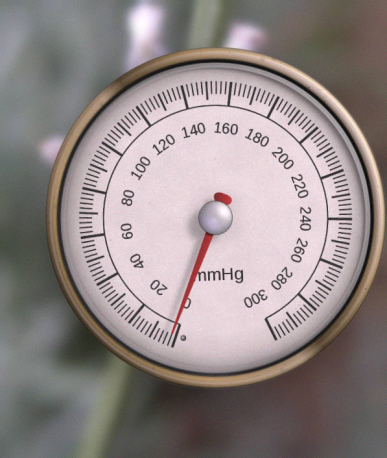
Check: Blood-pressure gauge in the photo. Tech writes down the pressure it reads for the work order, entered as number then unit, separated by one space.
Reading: 2 mmHg
